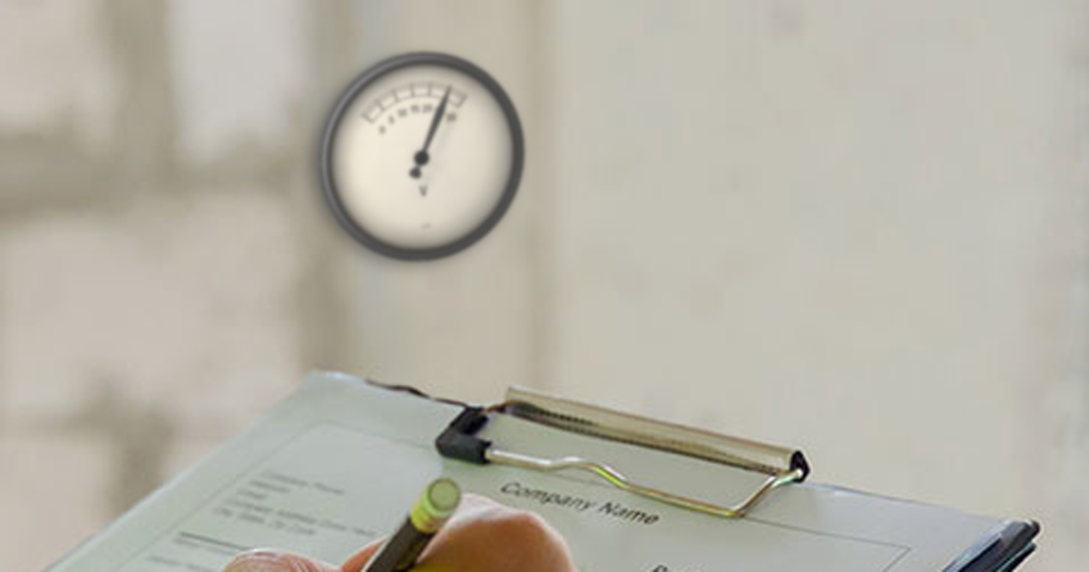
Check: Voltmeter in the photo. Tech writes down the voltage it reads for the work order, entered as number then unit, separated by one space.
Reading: 25 V
